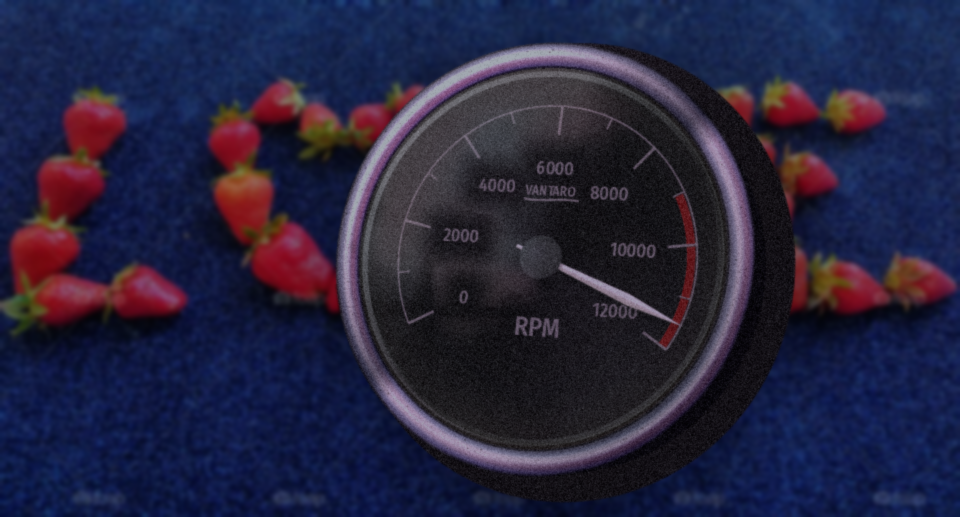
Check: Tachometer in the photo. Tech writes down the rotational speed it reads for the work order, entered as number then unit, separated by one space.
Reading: 11500 rpm
